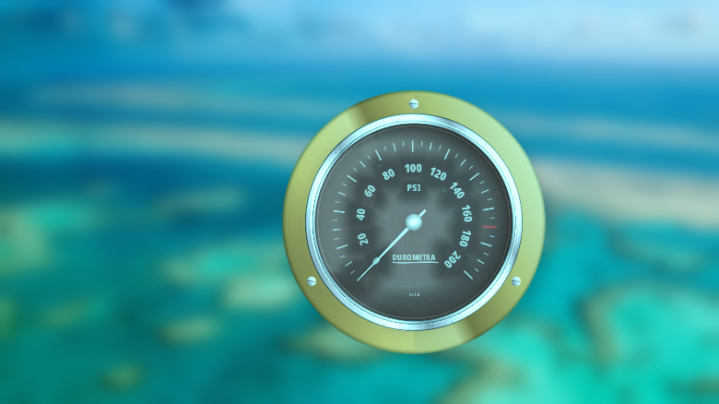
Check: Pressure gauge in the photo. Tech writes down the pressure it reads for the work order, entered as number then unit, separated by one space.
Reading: 0 psi
